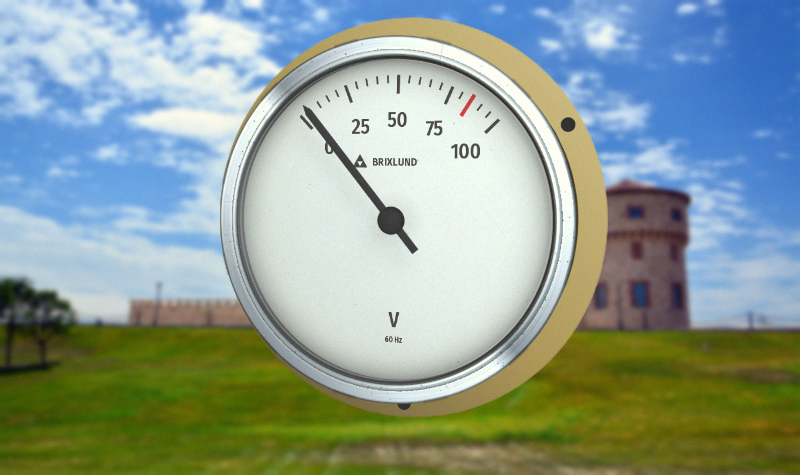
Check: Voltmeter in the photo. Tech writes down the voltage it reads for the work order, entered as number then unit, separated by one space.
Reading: 5 V
